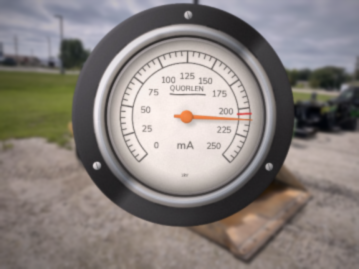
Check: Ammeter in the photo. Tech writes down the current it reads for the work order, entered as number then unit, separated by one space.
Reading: 210 mA
